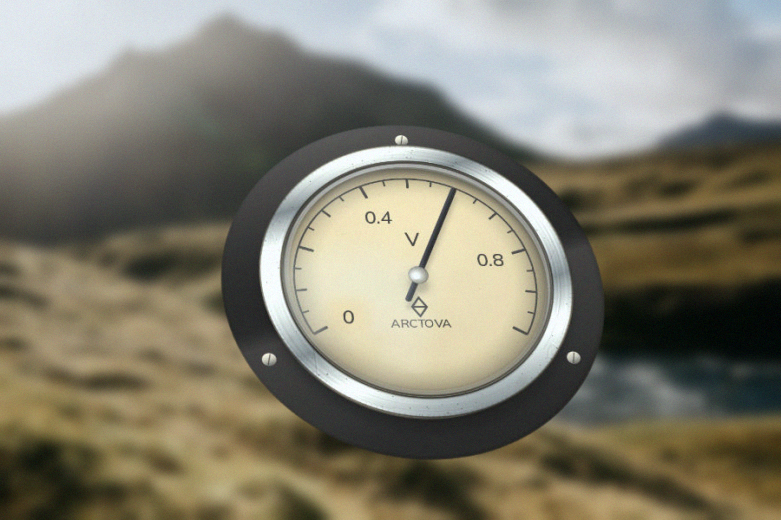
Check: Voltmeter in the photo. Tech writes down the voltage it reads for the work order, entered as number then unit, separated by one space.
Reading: 0.6 V
